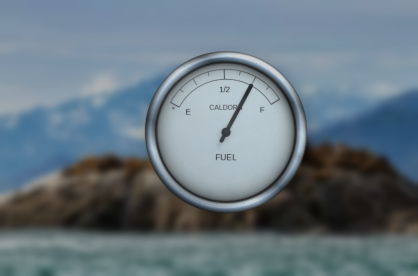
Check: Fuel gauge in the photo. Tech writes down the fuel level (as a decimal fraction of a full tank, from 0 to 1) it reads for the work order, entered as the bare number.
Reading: 0.75
